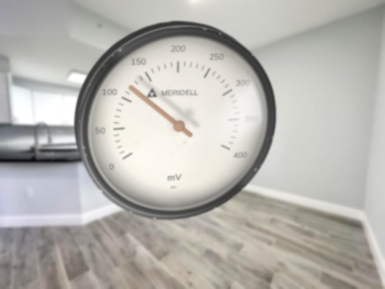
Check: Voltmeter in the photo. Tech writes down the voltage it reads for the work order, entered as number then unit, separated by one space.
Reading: 120 mV
